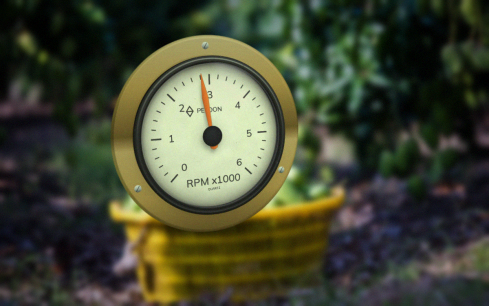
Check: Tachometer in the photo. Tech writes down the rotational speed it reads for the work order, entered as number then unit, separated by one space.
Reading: 2800 rpm
